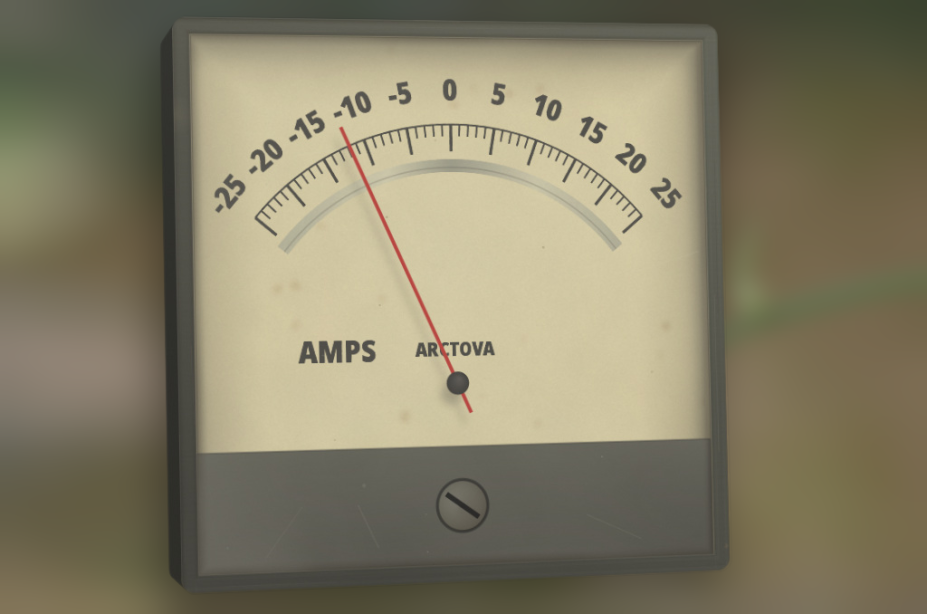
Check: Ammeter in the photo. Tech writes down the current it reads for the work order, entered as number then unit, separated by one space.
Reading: -12 A
